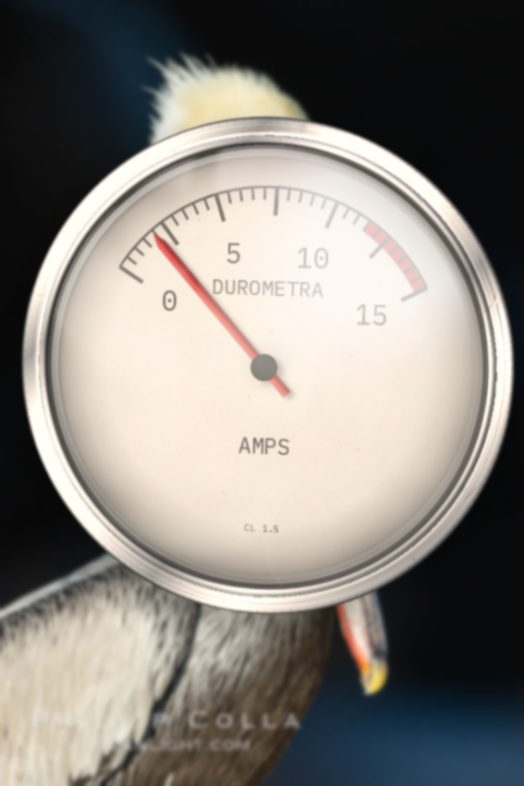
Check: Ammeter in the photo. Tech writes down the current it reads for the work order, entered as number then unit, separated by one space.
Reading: 2 A
